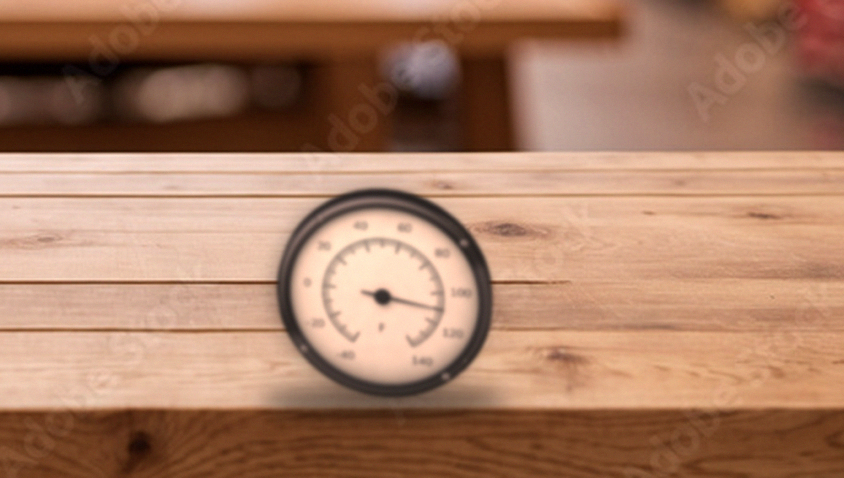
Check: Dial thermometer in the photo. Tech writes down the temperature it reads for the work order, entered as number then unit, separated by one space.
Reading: 110 °F
